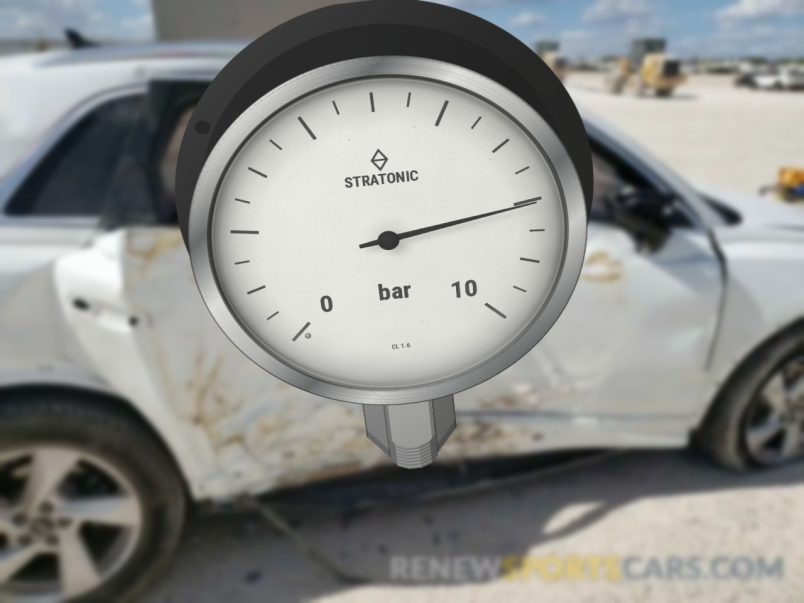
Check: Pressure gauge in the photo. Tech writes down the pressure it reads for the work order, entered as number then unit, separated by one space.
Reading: 8 bar
